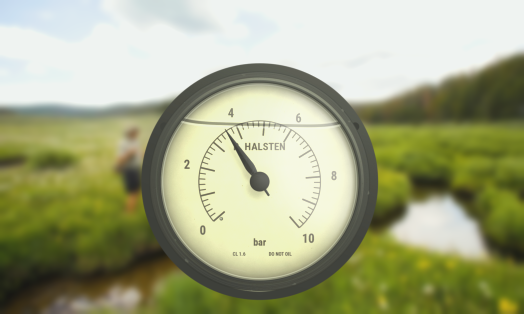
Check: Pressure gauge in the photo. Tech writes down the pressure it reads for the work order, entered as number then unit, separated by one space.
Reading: 3.6 bar
